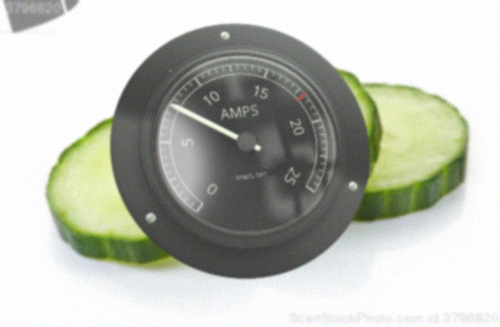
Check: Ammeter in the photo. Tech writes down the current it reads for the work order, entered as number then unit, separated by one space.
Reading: 7.5 A
